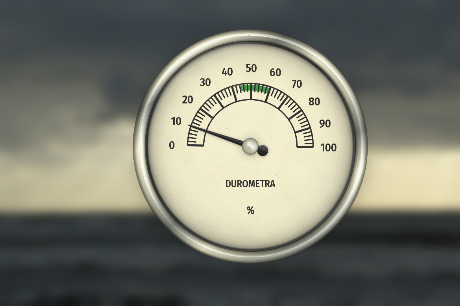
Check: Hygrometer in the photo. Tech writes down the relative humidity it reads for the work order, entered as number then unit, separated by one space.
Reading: 10 %
